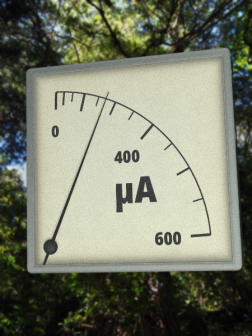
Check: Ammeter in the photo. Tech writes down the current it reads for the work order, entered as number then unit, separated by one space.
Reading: 275 µA
